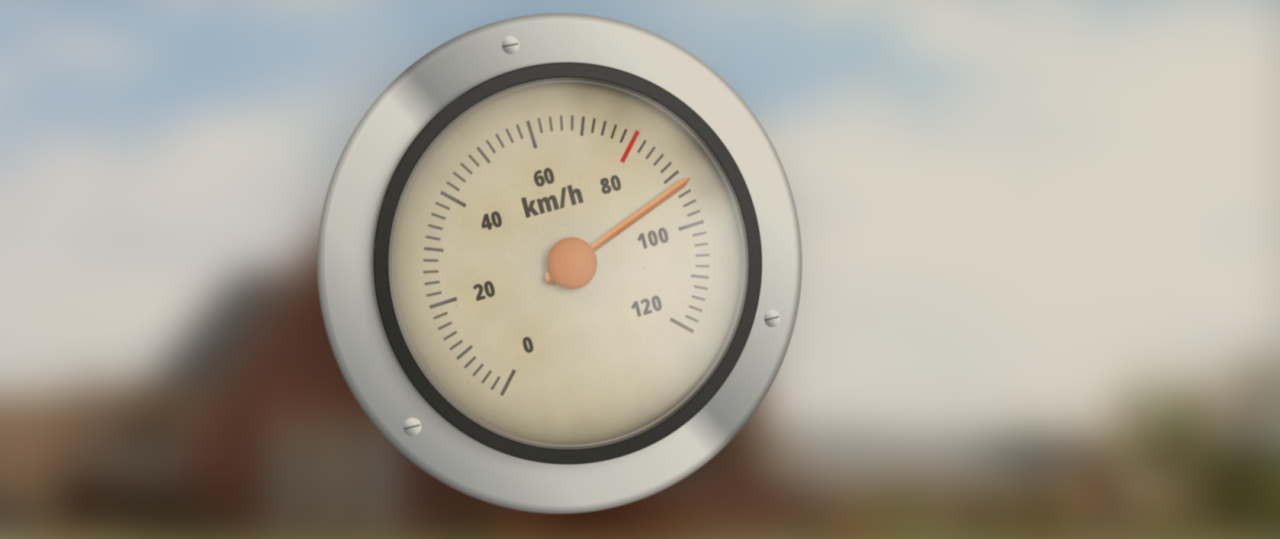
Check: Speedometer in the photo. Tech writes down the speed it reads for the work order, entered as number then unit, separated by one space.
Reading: 92 km/h
